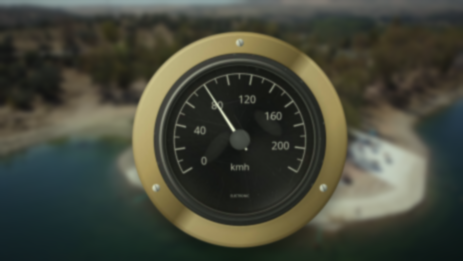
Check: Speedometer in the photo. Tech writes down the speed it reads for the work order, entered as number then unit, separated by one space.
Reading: 80 km/h
